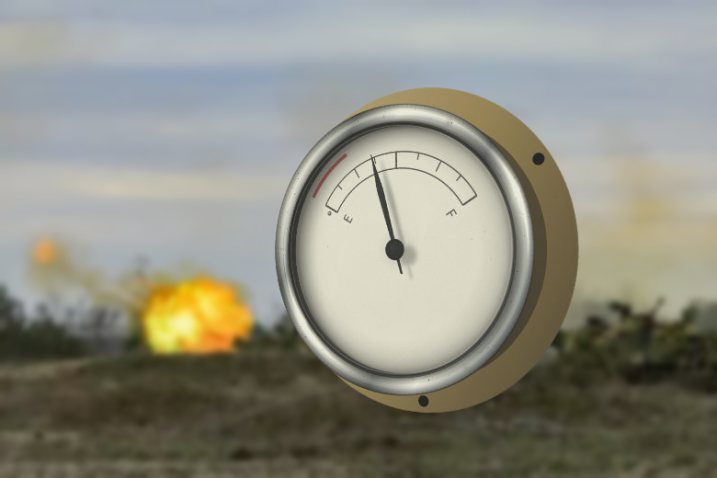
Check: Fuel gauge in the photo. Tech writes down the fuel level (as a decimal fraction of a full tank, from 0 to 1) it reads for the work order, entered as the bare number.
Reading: 0.375
